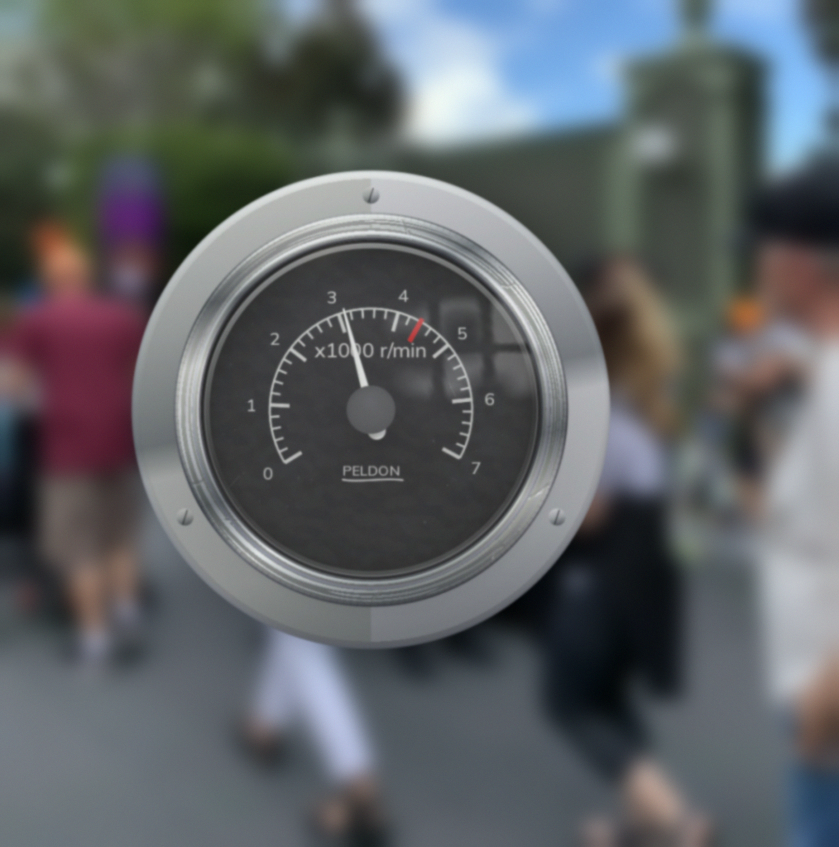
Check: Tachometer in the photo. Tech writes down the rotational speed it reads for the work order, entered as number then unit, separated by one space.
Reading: 3100 rpm
